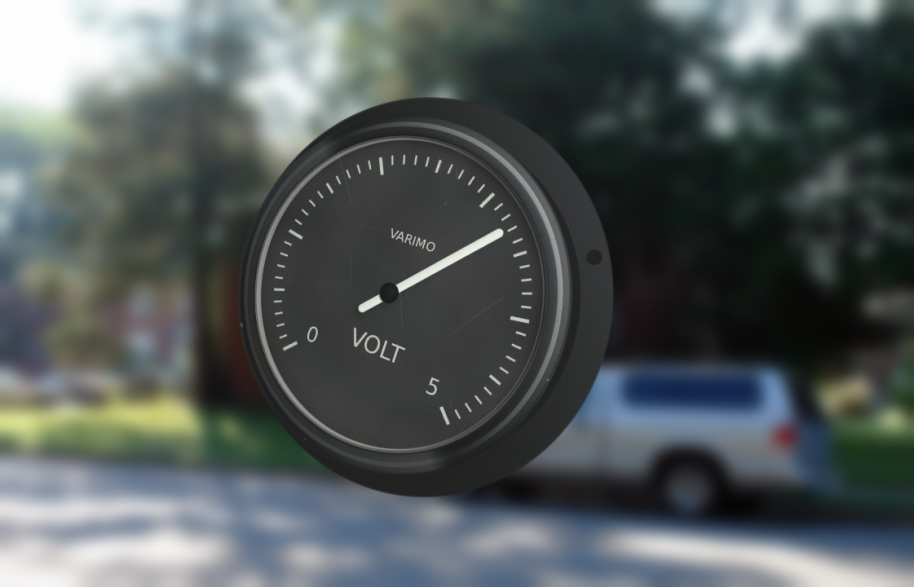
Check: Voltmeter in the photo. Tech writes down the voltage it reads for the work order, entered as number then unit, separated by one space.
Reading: 3.3 V
